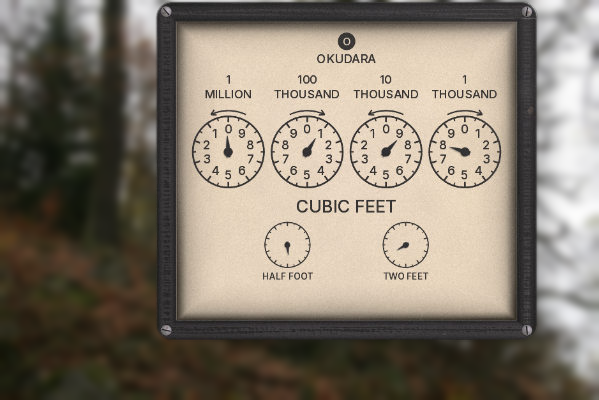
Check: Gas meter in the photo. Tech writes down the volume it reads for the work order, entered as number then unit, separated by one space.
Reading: 8800 ft³
